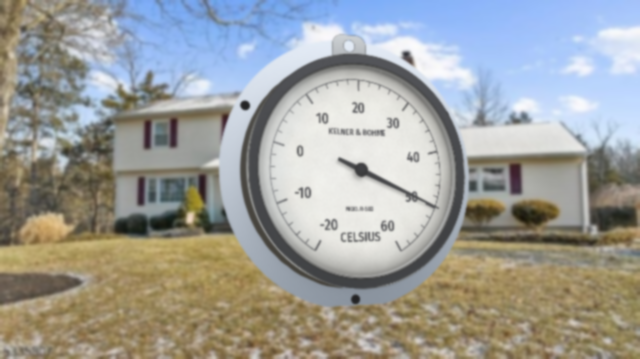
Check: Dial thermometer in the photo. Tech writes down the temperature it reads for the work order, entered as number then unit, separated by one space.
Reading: 50 °C
